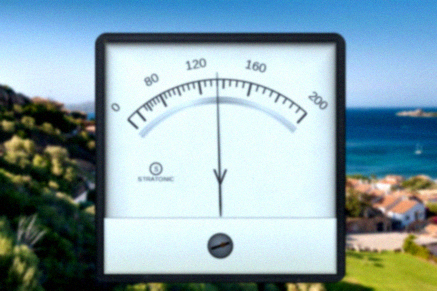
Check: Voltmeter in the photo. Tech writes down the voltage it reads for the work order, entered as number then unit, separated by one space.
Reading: 135 V
